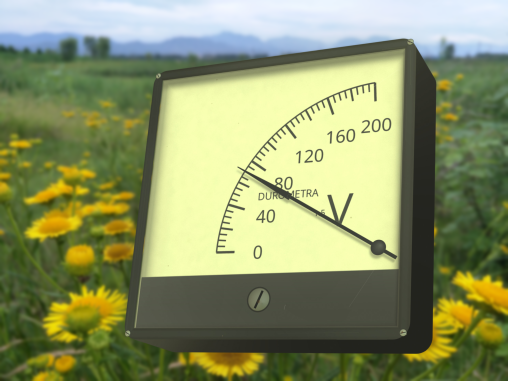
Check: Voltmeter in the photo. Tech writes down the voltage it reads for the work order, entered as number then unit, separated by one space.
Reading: 70 V
